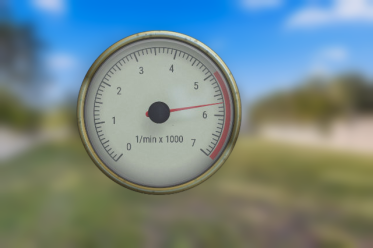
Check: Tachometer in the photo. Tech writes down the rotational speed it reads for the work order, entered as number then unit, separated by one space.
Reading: 5700 rpm
